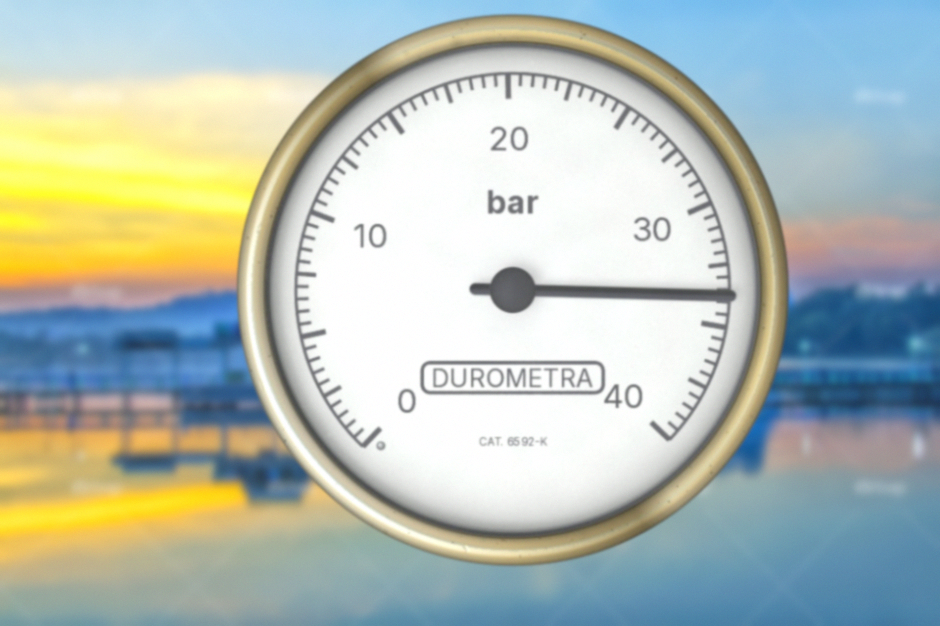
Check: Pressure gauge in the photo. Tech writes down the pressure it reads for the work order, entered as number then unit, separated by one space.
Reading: 33.75 bar
